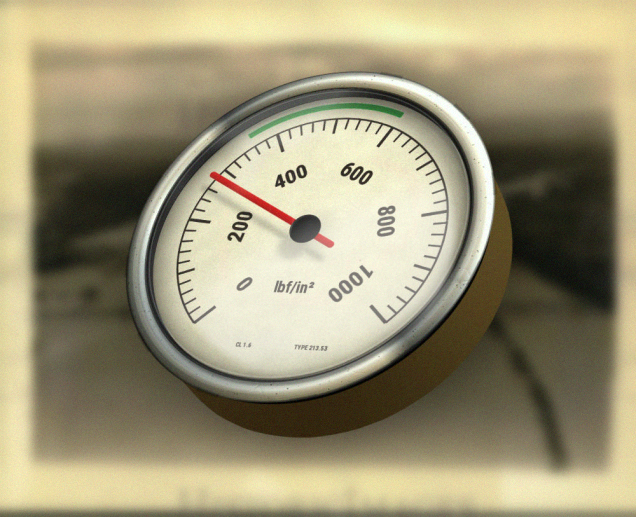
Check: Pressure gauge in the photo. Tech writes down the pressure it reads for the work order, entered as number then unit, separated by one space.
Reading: 280 psi
